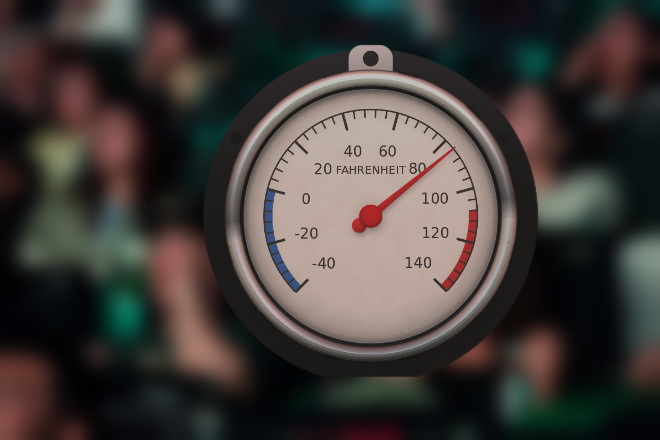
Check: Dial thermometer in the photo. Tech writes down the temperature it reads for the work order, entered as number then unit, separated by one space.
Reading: 84 °F
